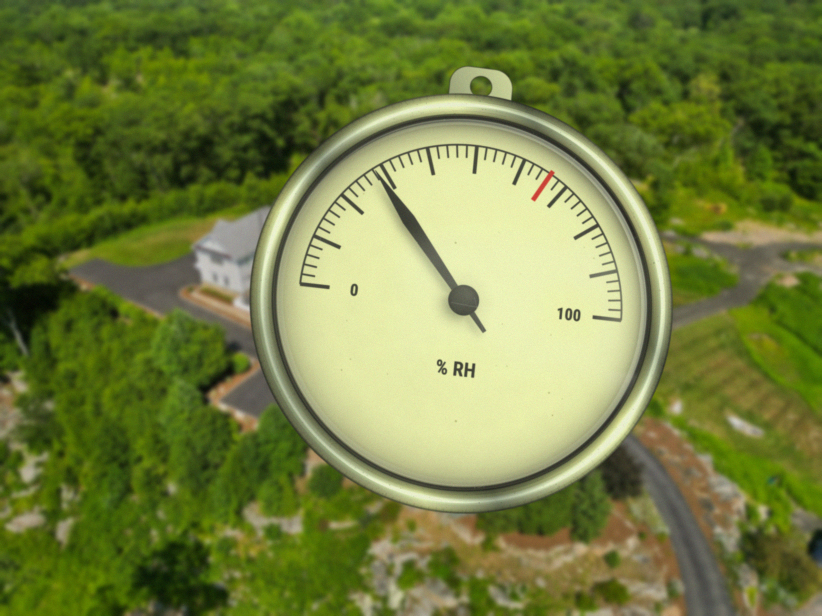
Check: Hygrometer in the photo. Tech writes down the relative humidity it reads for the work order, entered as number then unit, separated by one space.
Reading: 28 %
